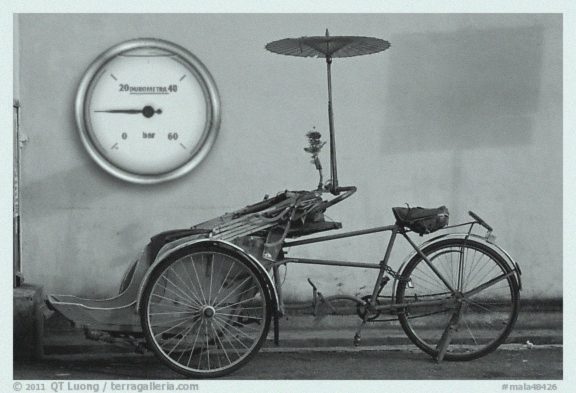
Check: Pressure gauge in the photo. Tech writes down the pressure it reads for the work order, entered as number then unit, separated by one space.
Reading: 10 bar
